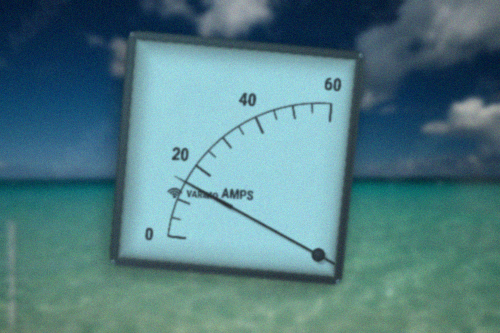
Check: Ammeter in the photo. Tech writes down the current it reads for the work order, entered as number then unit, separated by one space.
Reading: 15 A
